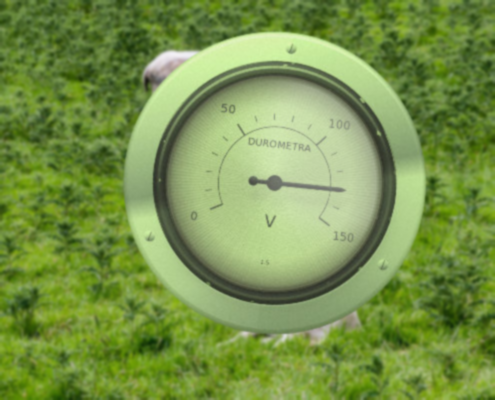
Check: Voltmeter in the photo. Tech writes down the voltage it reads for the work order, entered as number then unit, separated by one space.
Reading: 130 V
